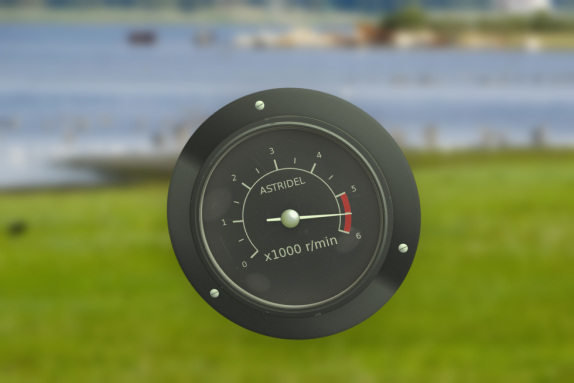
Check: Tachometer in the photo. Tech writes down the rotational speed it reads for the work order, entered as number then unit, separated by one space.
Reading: 5500 rpm
